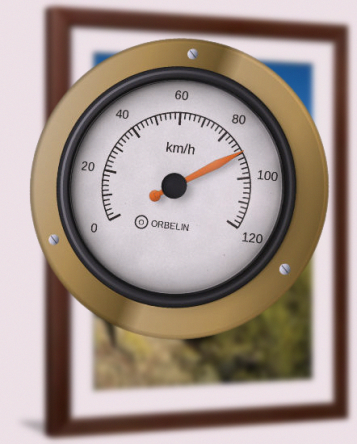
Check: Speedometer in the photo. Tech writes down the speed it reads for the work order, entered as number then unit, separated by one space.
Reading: 90 km/h
